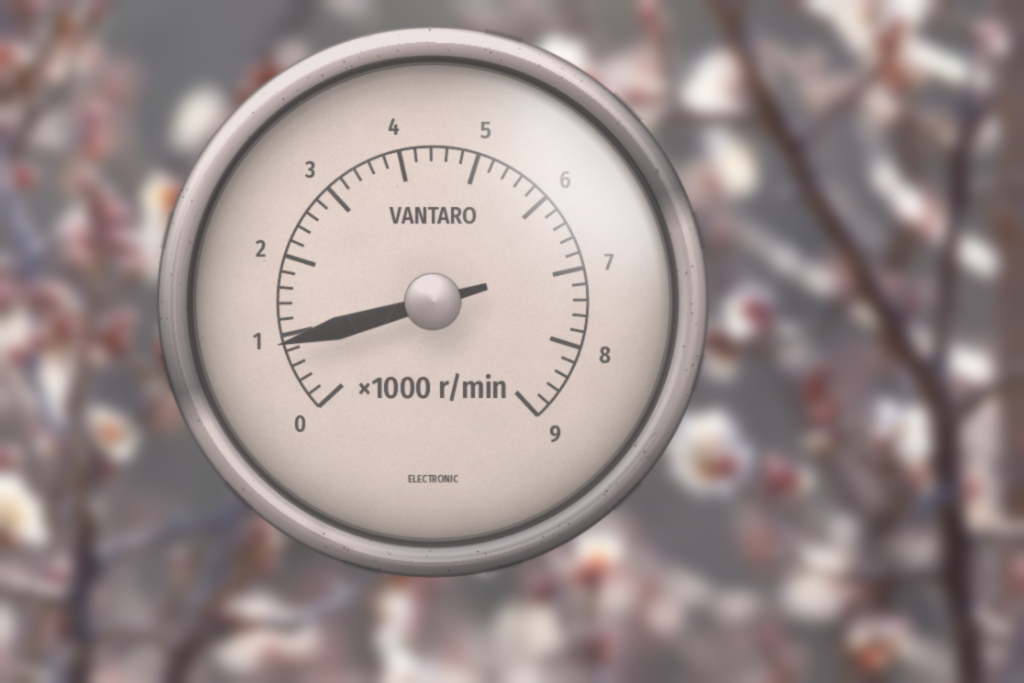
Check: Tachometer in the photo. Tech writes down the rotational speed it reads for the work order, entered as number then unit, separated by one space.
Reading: 900 rpm
